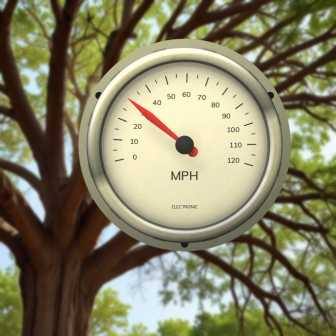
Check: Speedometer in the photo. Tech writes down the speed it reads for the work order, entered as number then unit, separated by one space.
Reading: 30 mph
